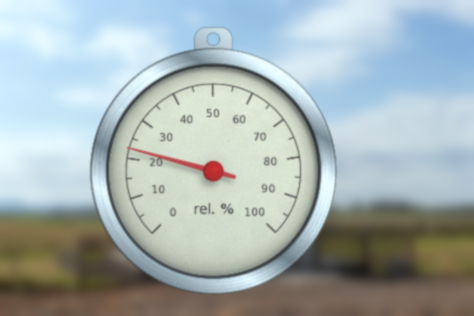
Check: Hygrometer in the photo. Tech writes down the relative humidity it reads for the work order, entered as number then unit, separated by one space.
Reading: 22.5 %
